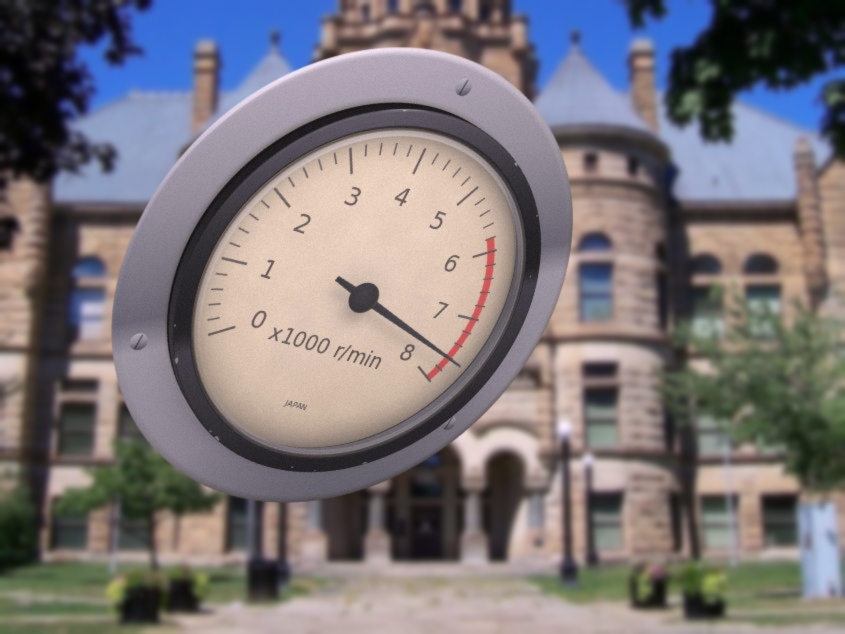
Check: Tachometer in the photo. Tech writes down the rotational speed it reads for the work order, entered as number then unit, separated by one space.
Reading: 7600 rpm
